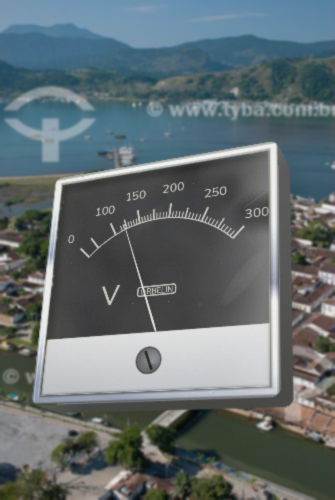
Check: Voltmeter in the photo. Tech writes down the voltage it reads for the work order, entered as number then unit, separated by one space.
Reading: 125 V
